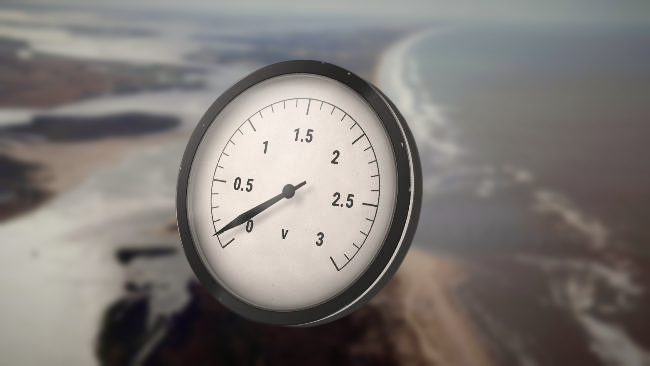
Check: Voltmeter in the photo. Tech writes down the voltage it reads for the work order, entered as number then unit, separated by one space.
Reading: 0.1 V
